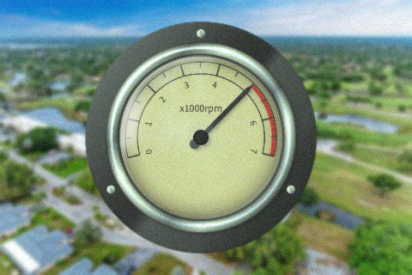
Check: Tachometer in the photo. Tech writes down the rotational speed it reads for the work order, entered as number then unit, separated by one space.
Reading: 5000 rpm
